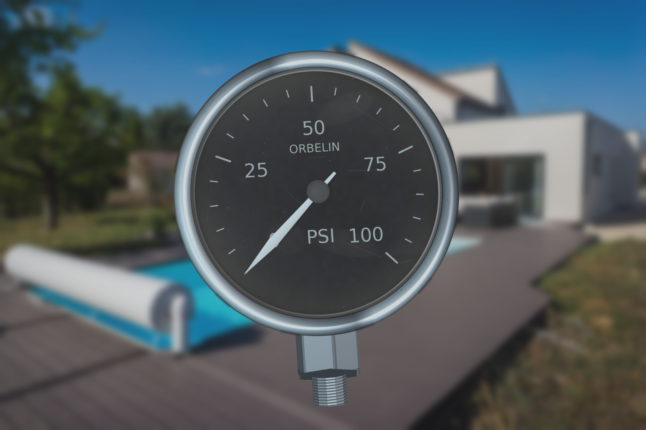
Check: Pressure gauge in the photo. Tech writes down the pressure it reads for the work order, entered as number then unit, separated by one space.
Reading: 0 psi
